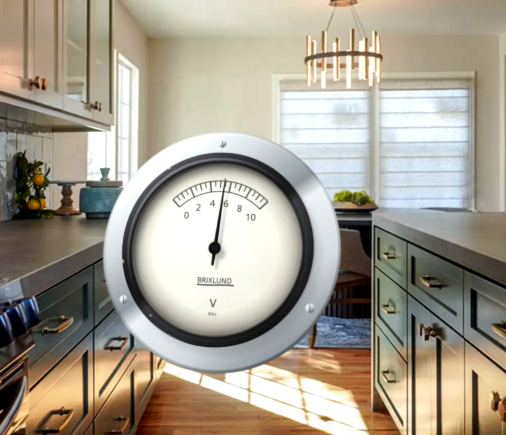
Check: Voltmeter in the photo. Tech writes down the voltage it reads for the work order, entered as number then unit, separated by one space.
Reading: 5.5 V
